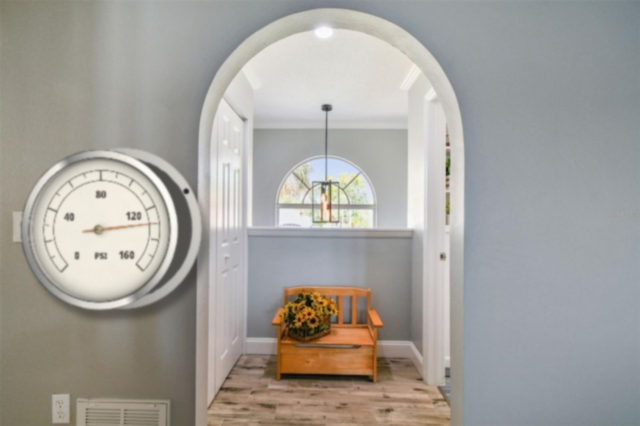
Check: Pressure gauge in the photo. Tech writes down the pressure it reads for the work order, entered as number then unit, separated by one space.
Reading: 130 psi
